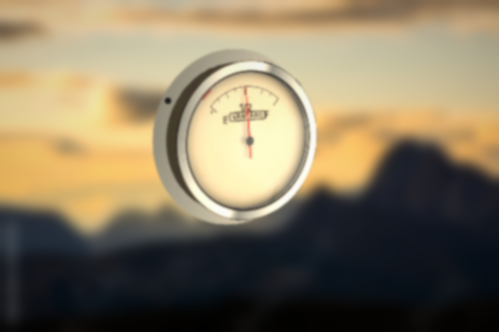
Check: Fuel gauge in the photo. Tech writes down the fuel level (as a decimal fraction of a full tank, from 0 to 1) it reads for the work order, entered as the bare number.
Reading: 0.5
